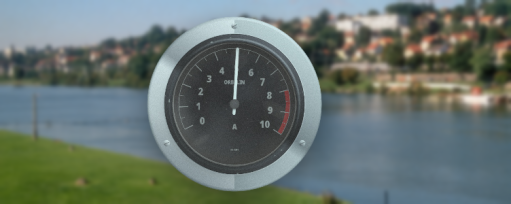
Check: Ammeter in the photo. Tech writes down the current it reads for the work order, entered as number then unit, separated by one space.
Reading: 5 A
